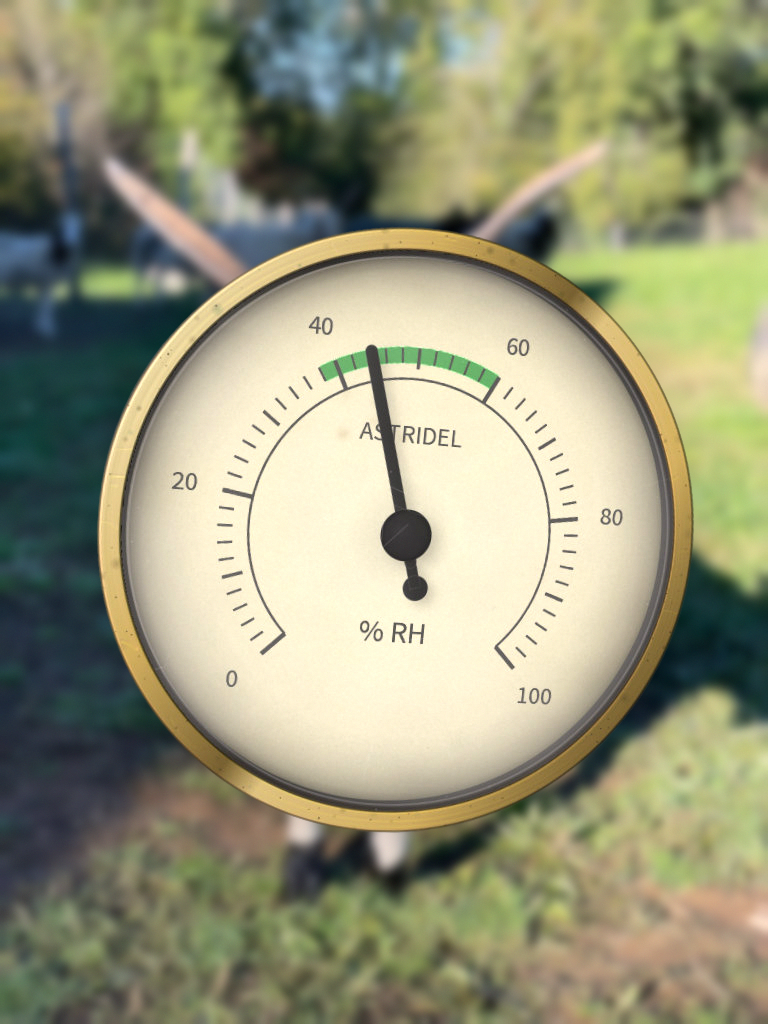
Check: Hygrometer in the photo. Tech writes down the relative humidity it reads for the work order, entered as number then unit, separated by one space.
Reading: 44 %
